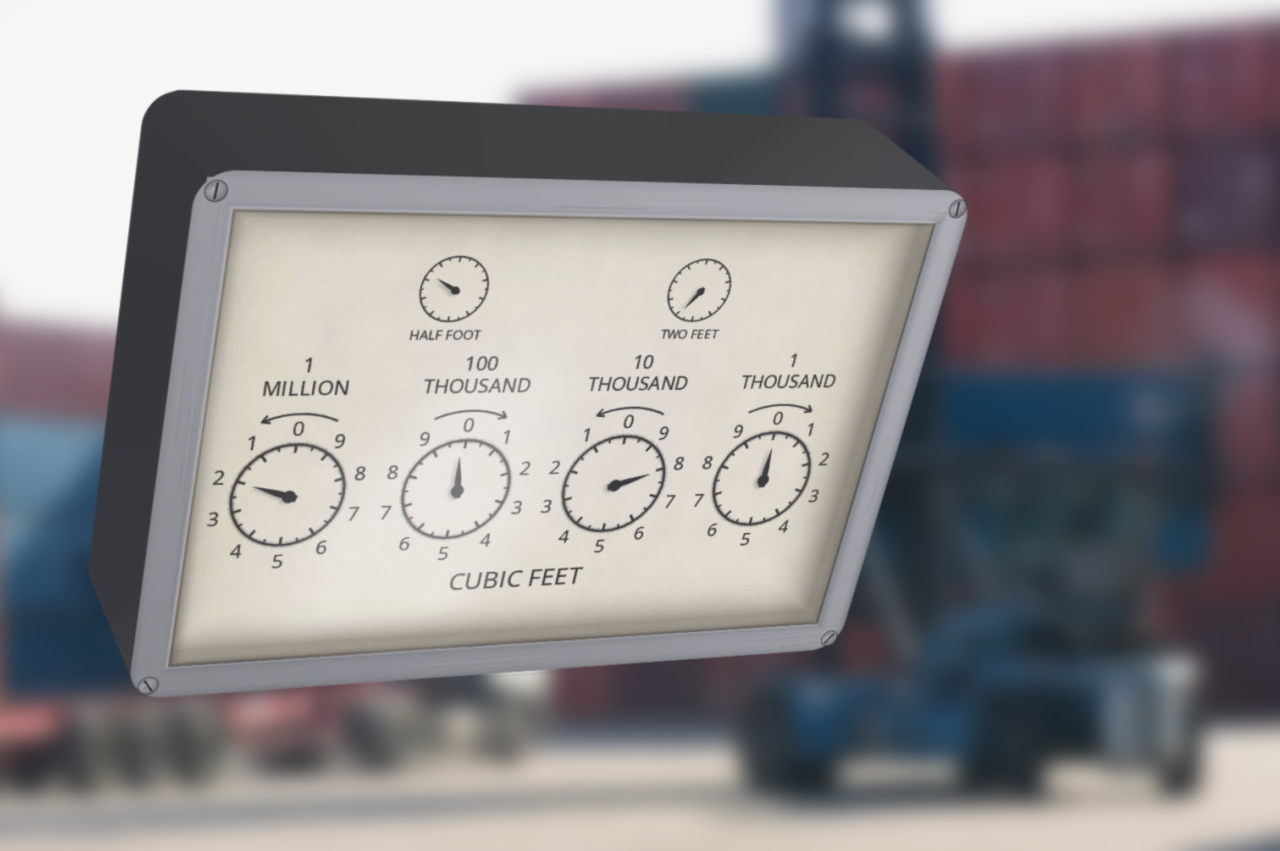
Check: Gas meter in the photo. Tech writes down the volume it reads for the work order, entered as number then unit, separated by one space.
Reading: 198000 ft³
